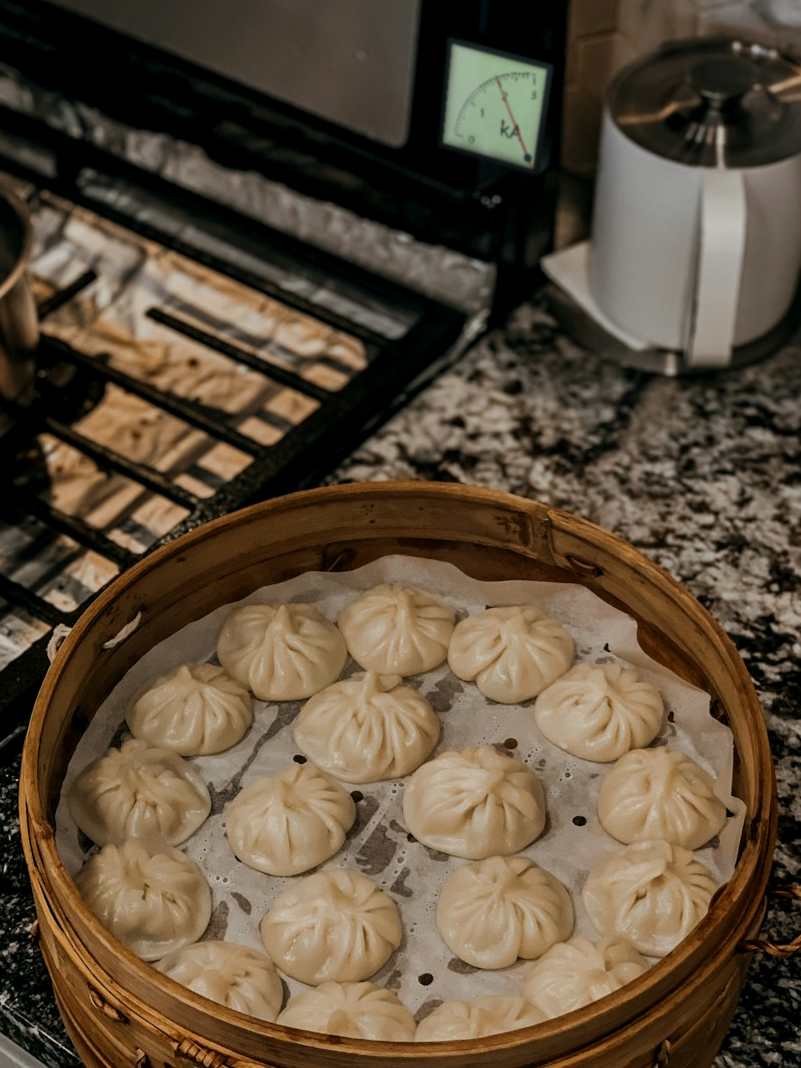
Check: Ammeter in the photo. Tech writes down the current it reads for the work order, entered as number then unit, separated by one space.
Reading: 2 kA
